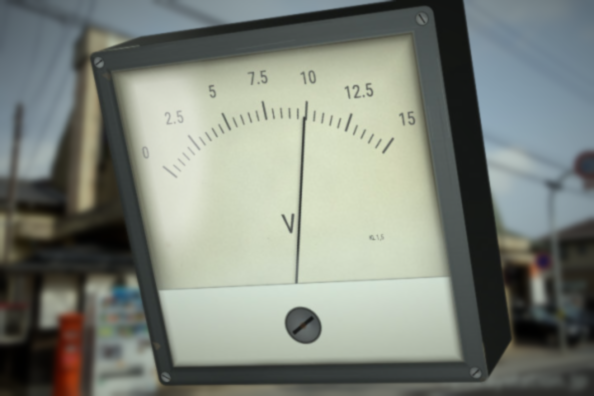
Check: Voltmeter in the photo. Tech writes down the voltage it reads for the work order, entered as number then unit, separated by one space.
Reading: 10 V
